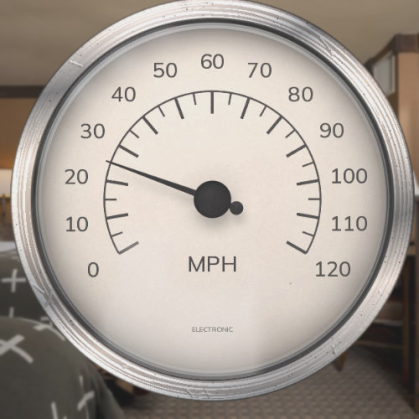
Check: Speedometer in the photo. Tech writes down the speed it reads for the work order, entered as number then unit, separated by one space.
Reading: 25 mph
